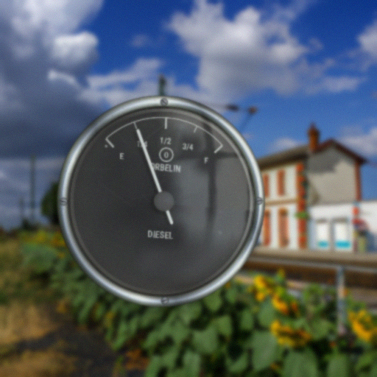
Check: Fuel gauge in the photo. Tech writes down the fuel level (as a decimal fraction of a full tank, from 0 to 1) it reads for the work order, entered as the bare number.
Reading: 0.25
